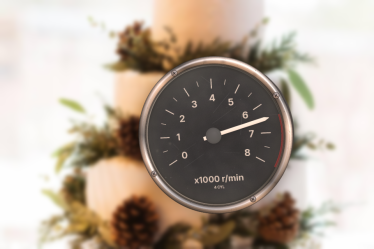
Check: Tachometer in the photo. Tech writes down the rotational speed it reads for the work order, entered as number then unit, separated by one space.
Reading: 6500 rpm
